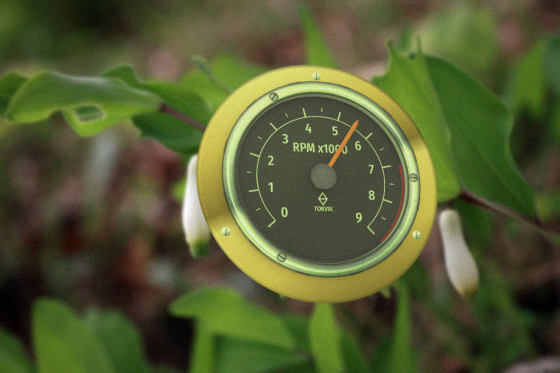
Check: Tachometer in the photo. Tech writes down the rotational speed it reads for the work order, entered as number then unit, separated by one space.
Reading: 5500 rpm
